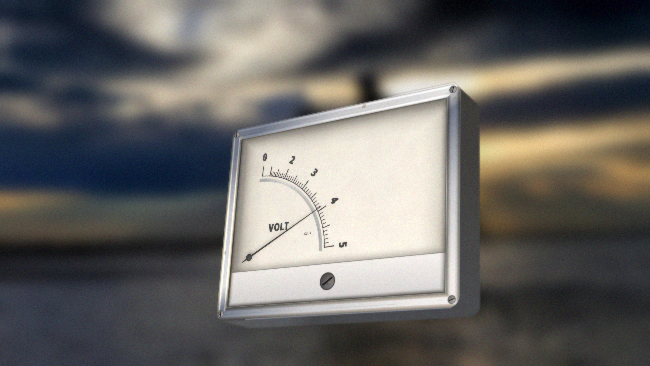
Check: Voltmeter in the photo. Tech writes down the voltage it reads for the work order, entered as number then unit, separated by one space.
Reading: 4 V
